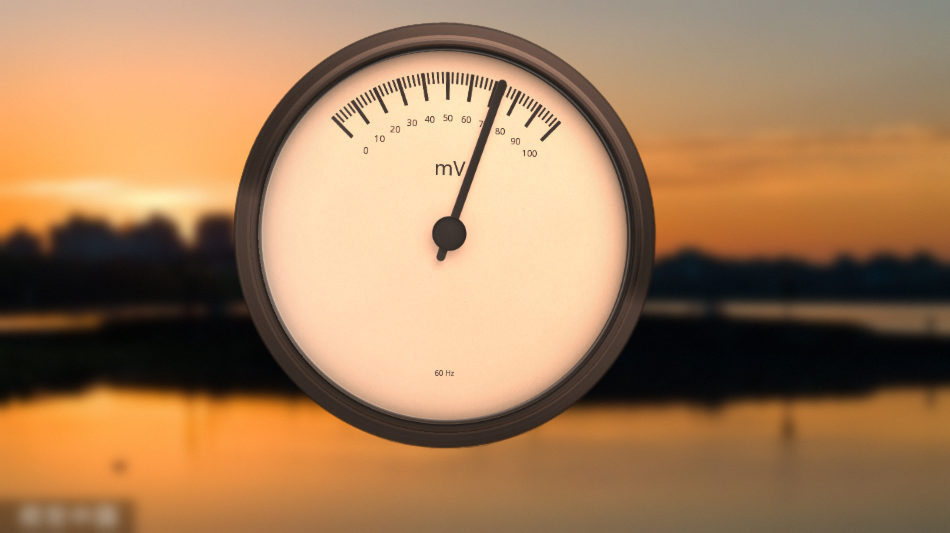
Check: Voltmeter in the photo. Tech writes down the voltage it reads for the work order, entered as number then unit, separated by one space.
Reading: 72 mV
